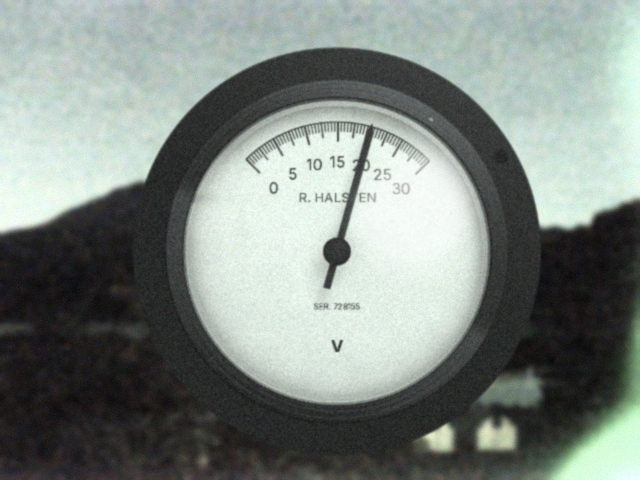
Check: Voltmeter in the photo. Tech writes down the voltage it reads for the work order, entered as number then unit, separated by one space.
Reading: 20 V
